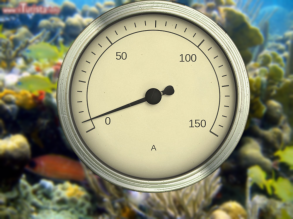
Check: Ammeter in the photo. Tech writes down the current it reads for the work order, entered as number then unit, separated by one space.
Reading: 5 A
